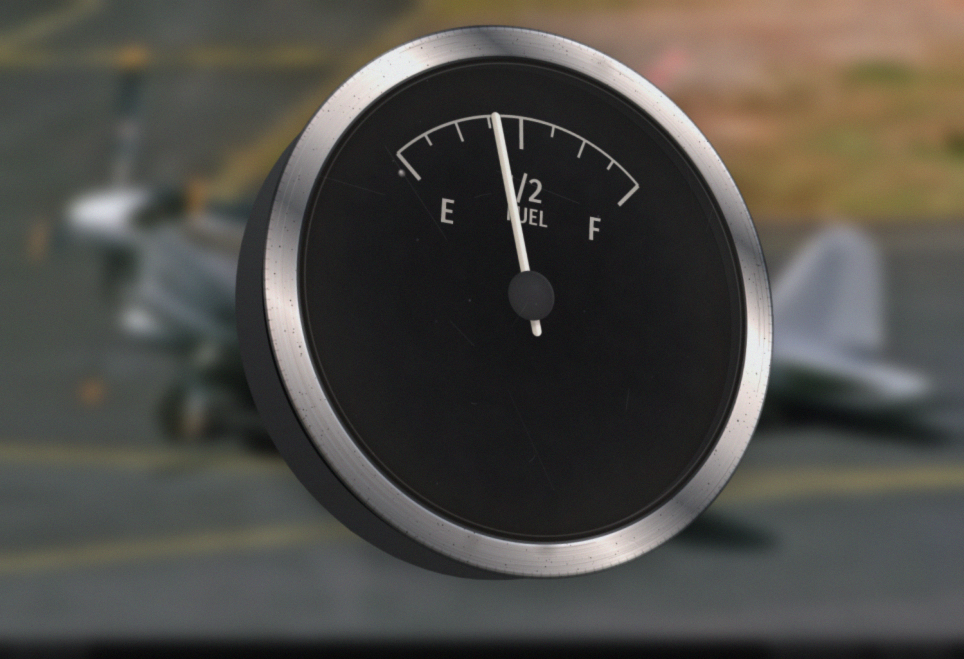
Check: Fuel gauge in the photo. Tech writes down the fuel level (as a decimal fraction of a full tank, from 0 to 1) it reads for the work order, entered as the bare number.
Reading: 0.375
